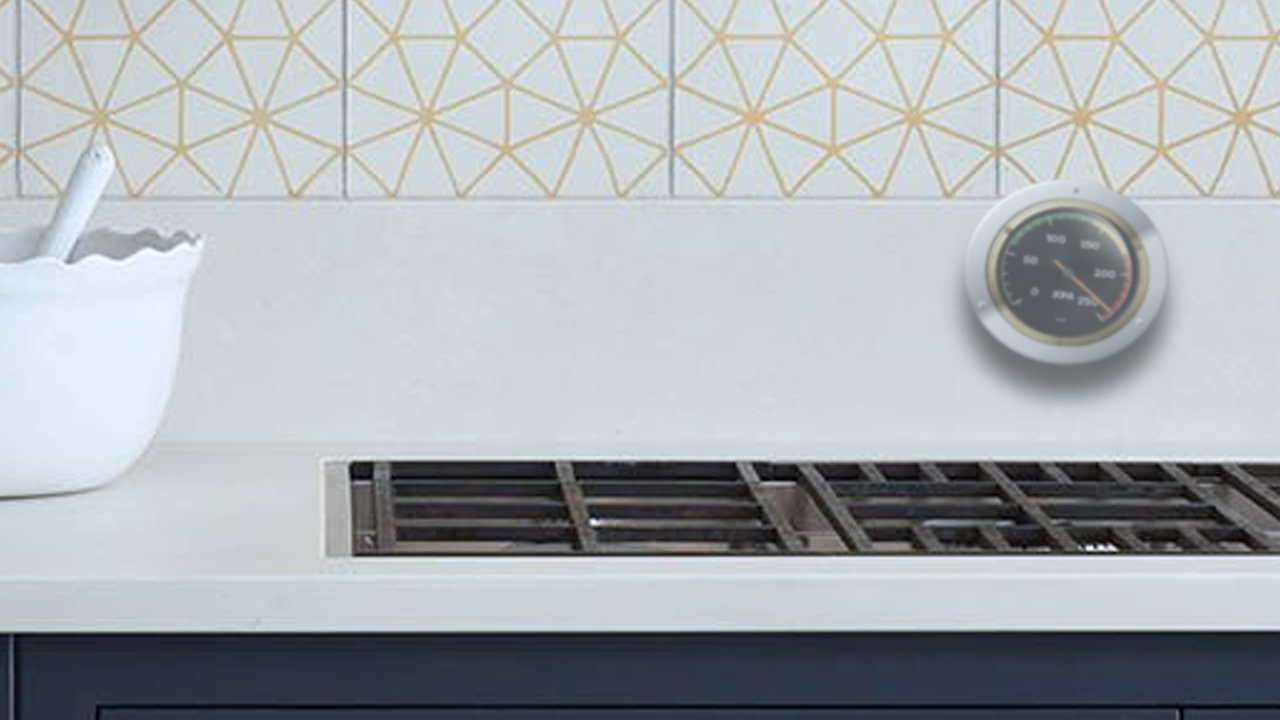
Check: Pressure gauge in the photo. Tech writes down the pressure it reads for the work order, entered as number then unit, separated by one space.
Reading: 240 kPa
